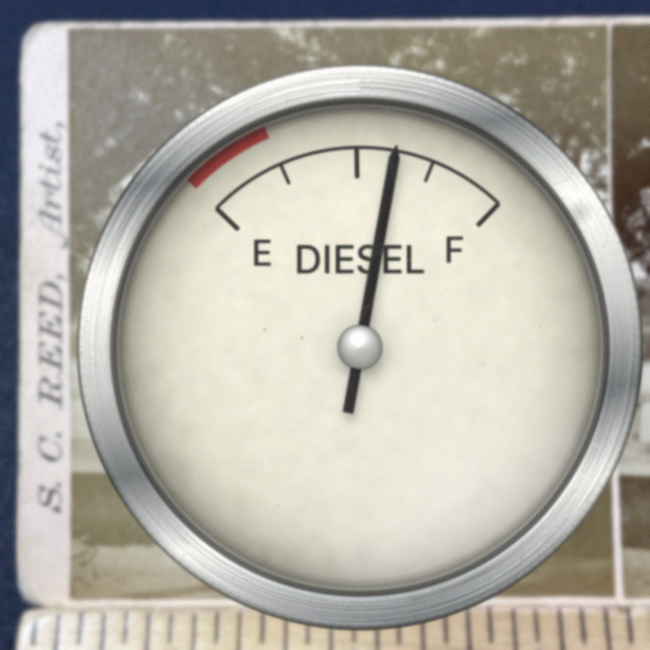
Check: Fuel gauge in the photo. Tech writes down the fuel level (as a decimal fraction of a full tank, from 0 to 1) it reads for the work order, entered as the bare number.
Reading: 0.625
